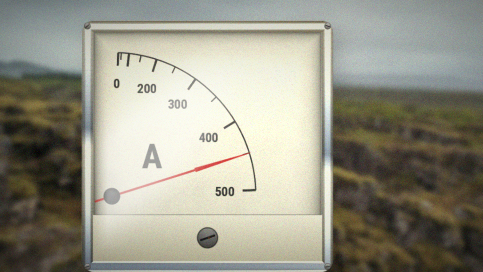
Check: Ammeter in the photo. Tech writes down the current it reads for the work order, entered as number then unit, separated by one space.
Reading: 450 A
